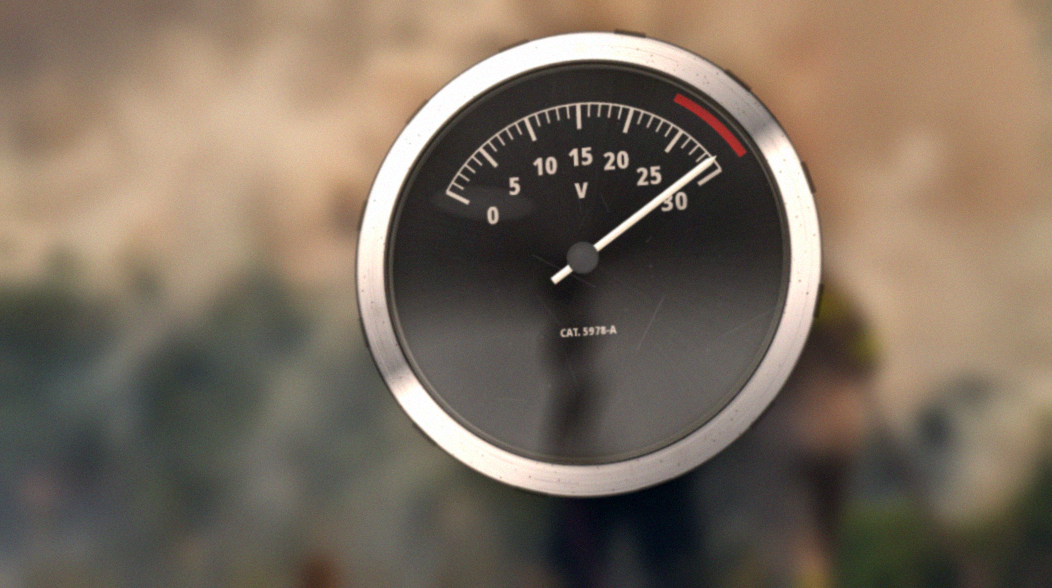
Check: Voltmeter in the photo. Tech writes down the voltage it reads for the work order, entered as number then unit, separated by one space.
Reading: 29 V
